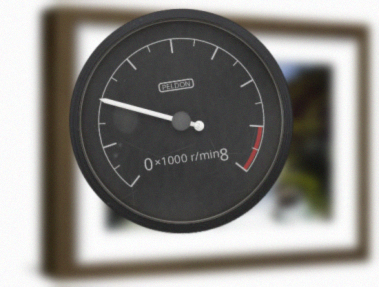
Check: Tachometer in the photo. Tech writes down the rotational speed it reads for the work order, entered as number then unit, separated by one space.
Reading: 2000 rpm
